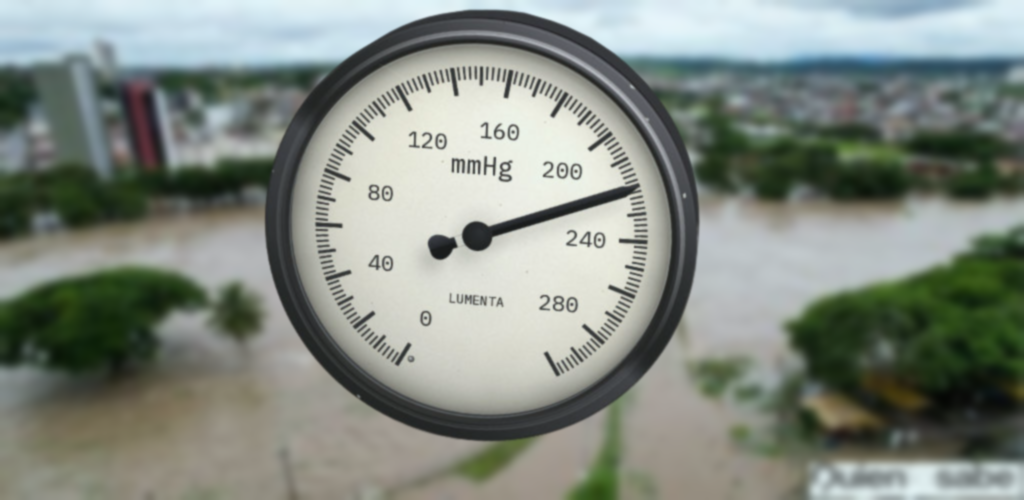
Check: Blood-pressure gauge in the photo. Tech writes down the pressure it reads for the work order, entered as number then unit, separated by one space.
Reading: 220 mmHg
